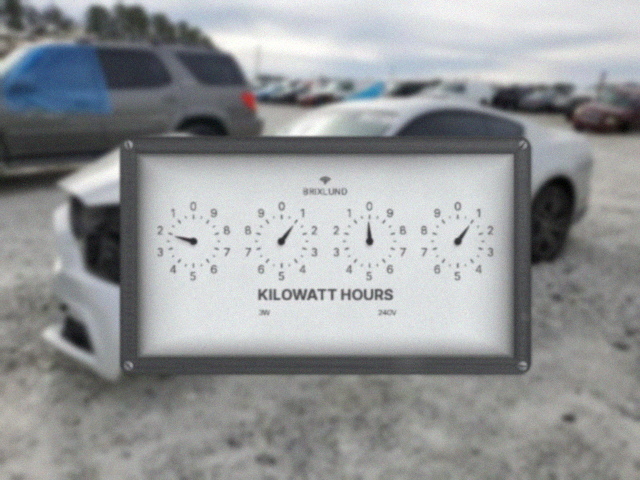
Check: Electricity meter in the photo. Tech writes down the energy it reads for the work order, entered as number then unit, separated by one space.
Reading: 2101 kWh
